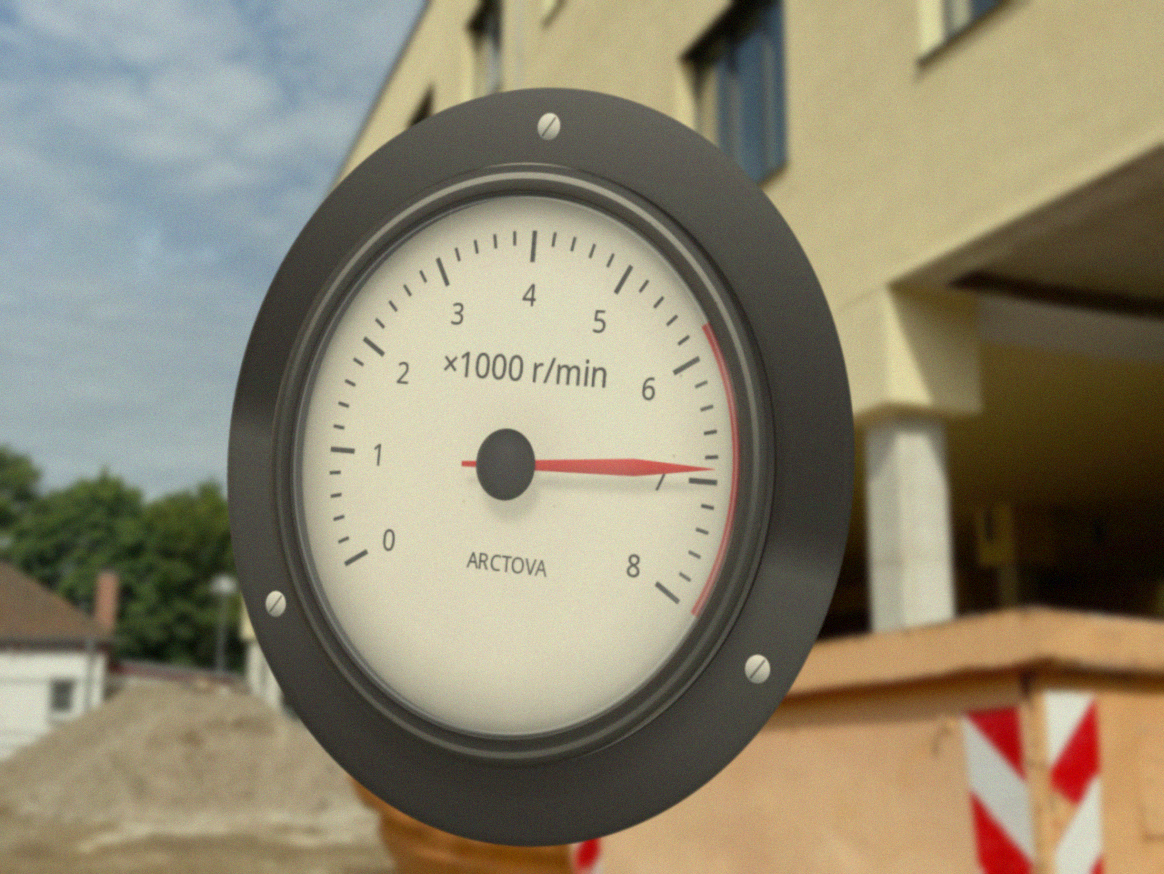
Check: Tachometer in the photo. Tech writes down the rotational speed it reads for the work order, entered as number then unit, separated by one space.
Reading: 6900 rpm
